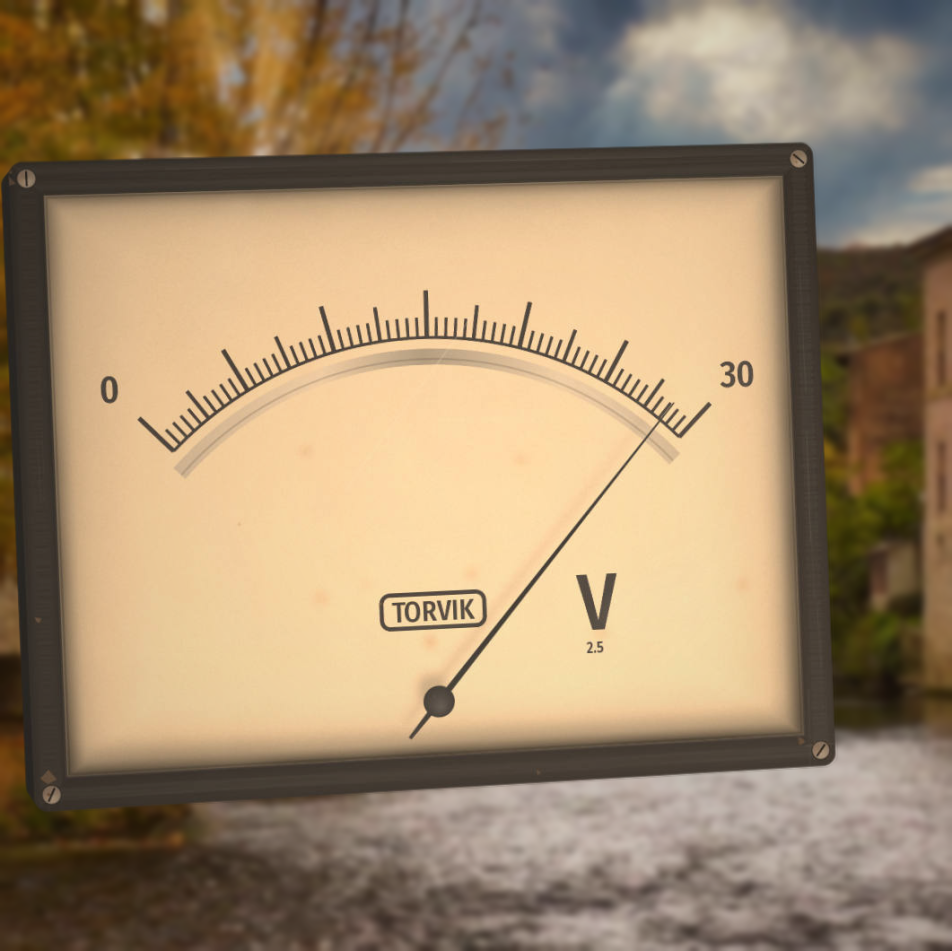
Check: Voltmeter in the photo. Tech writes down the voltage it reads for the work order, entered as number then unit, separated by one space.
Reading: 28.5 V
